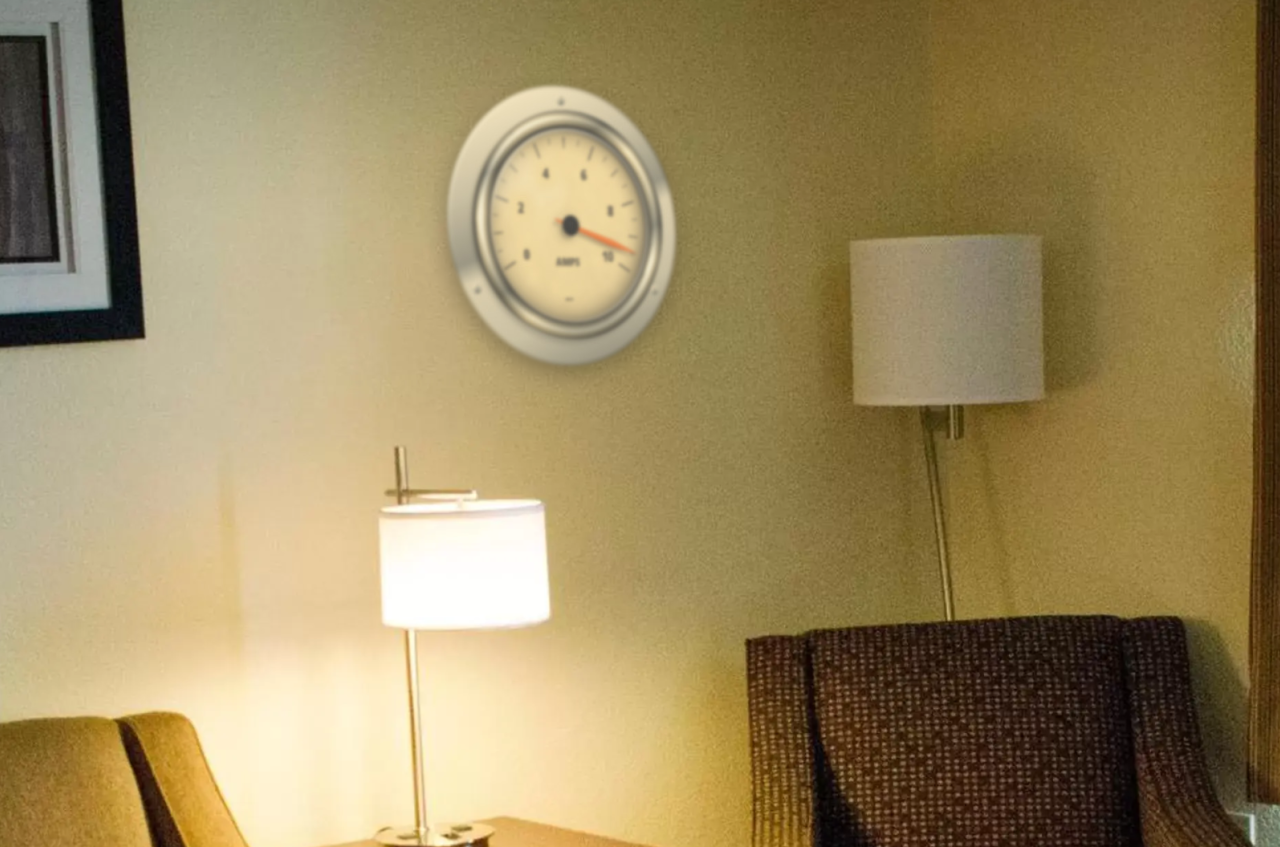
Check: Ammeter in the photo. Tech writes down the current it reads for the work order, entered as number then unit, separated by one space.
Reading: 9.5 A
